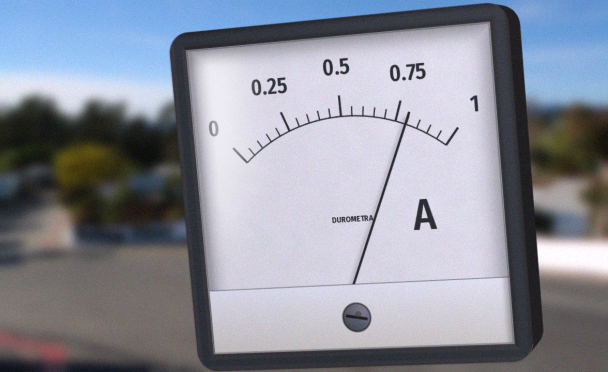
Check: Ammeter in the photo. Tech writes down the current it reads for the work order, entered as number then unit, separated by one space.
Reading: 0.8 A
